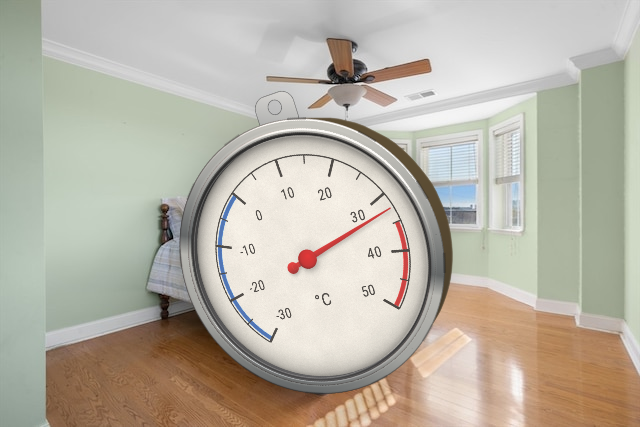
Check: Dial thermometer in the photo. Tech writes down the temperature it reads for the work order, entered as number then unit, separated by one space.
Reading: 32.5 °C
